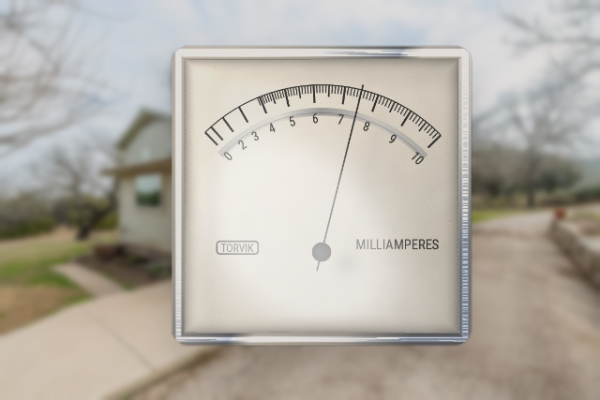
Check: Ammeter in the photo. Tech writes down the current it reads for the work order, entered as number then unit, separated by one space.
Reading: 7.5 mA
